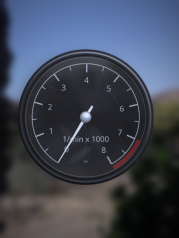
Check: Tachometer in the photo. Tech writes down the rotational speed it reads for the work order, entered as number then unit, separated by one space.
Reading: 0 rpm
